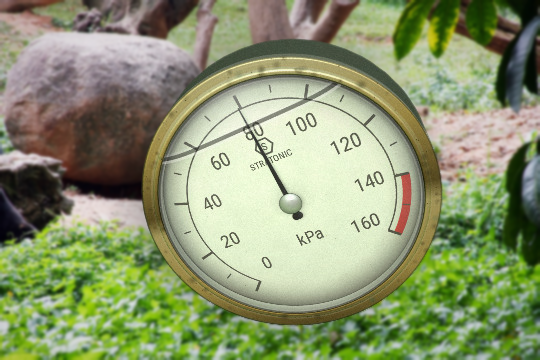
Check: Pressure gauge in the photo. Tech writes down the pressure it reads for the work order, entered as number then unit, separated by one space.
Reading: 80 kPa
